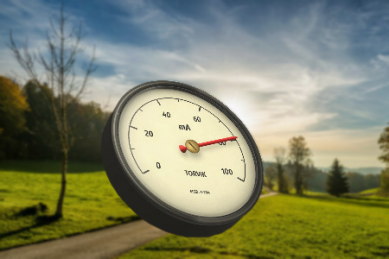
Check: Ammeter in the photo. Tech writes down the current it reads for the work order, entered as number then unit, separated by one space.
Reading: 80 mA
